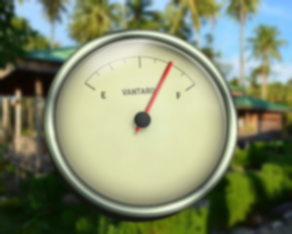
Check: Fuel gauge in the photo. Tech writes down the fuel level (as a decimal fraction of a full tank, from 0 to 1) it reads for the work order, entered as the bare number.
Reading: 0.75
